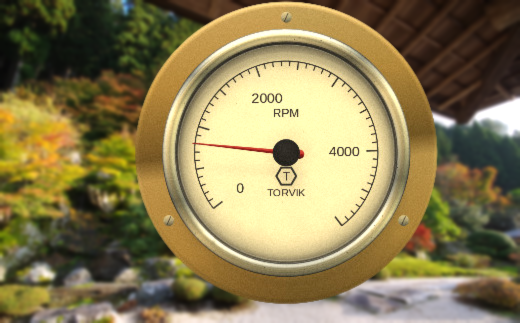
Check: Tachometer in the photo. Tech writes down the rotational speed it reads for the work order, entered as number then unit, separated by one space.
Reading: 800 rpm
